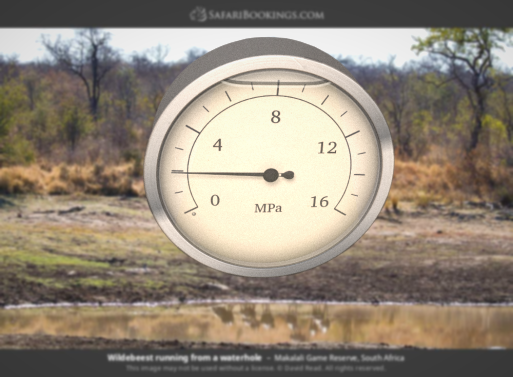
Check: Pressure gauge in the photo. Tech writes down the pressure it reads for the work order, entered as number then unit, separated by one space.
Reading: 2 MPa
